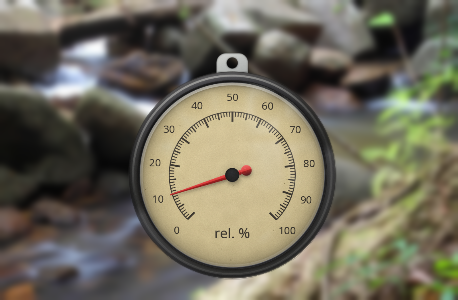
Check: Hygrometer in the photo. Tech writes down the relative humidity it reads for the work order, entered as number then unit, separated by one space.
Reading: 10 %
